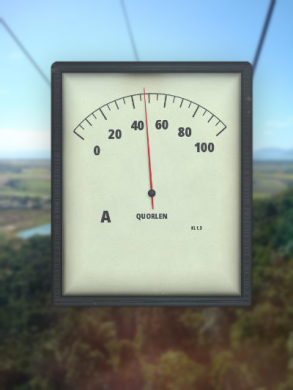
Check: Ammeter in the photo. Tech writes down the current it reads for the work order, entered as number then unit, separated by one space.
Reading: 47.5 A
